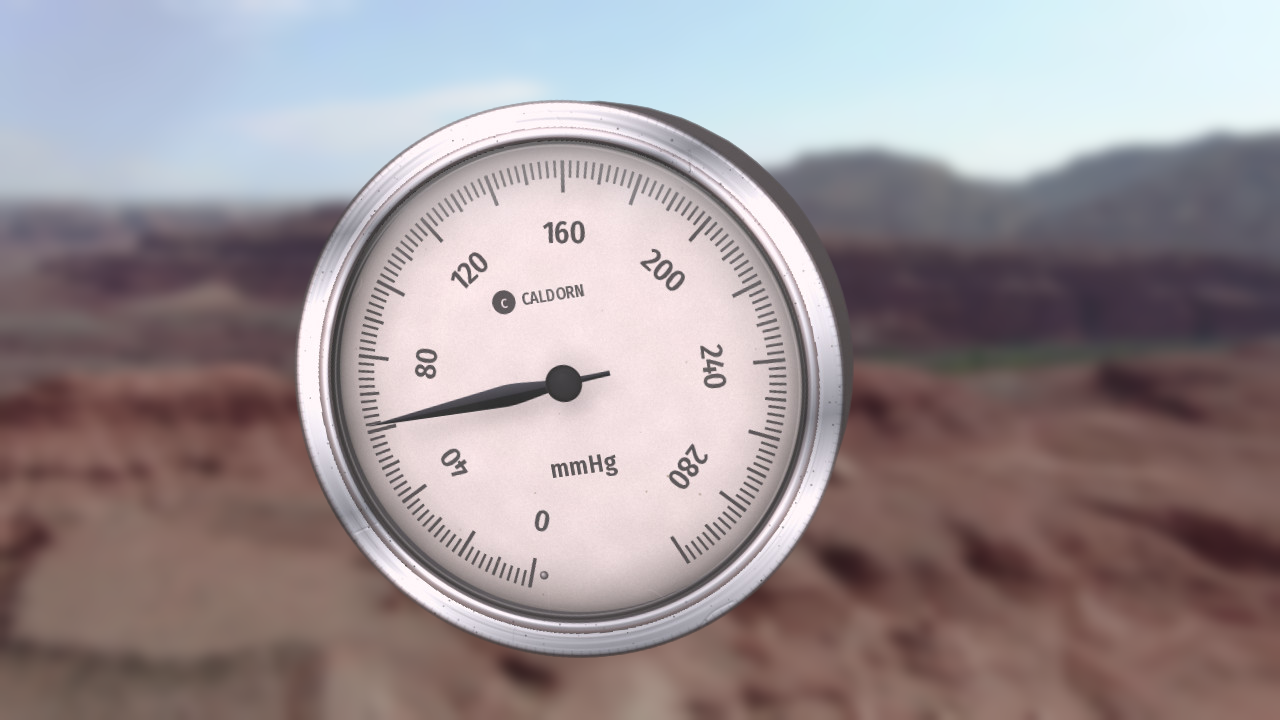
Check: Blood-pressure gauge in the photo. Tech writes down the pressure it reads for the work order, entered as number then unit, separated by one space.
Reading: 62 mmHg
